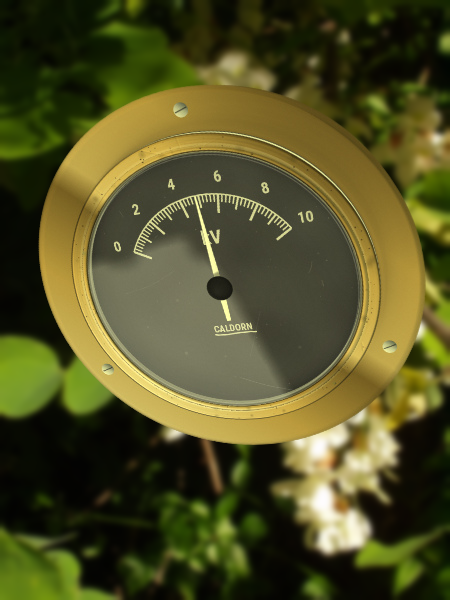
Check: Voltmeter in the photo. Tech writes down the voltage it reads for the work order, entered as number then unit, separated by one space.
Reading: 5 kV
